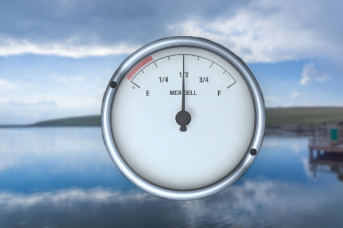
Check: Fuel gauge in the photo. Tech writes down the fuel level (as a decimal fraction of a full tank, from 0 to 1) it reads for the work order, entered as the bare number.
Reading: 0.5
